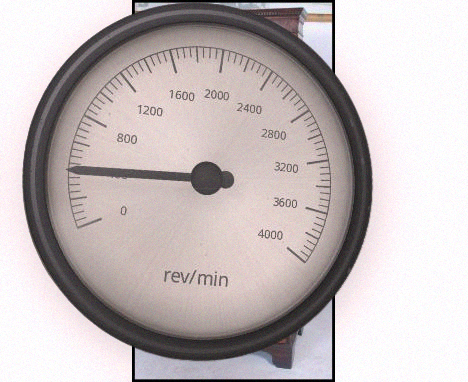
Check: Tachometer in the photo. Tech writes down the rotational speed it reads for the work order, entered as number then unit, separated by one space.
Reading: 400 rpm
